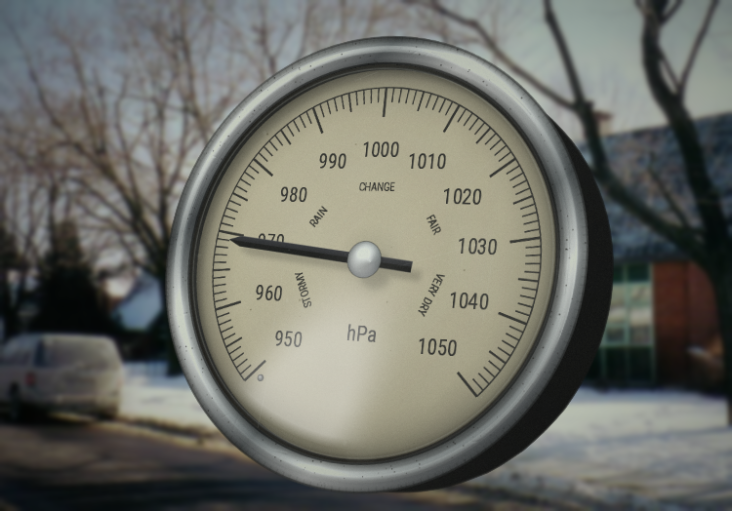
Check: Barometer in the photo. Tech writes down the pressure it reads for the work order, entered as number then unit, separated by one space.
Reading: 969 hPa
